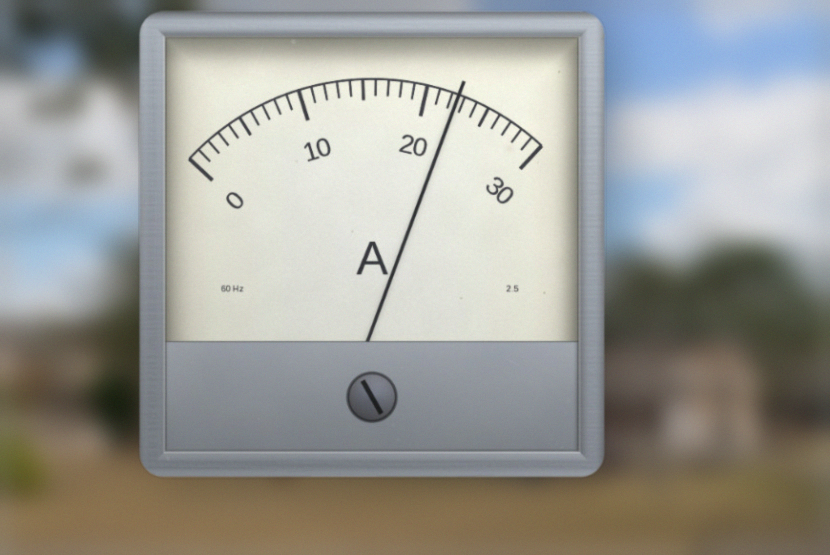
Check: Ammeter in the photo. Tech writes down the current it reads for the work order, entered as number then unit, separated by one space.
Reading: 22.5 A
